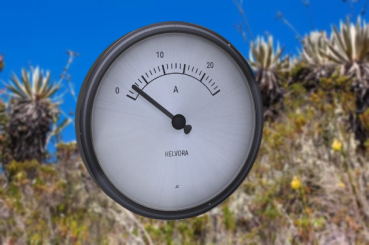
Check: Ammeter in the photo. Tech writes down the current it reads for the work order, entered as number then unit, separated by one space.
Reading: 2 A
